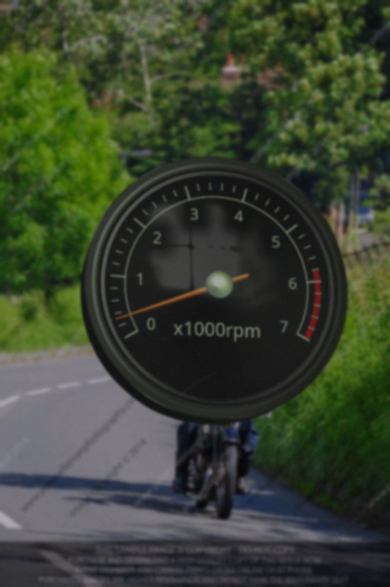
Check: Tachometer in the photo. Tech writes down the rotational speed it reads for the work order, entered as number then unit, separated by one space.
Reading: 300 rpm
